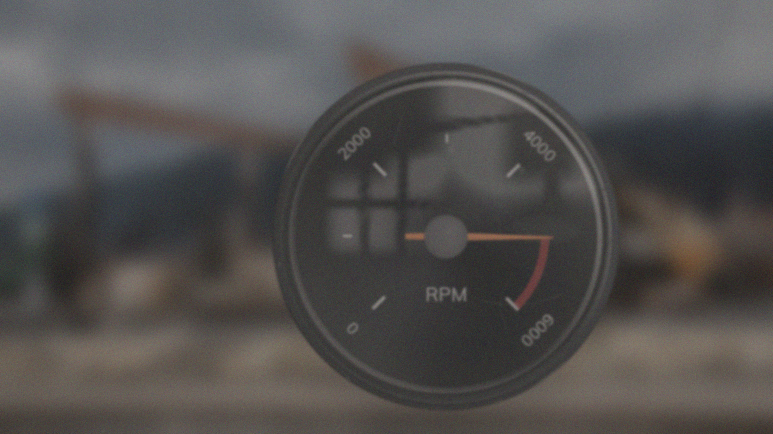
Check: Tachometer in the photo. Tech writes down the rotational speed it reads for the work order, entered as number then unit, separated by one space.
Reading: 5000 rpm
